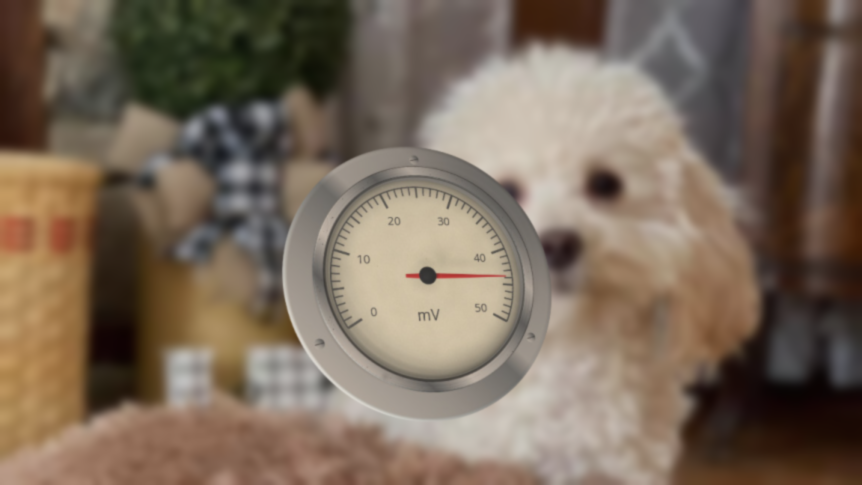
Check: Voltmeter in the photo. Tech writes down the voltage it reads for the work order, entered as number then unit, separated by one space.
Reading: 44 mV
